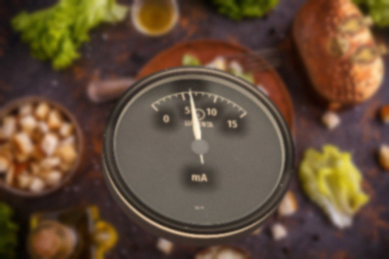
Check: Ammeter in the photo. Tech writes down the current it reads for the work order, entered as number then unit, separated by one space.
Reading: 6 mA
